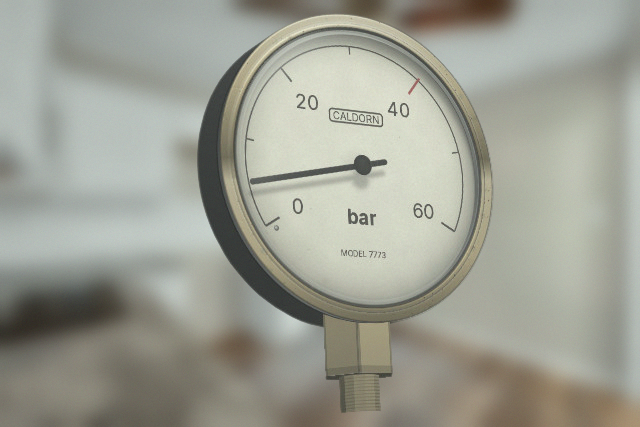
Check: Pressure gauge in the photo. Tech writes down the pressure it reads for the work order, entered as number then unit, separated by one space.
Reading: 5 bar
